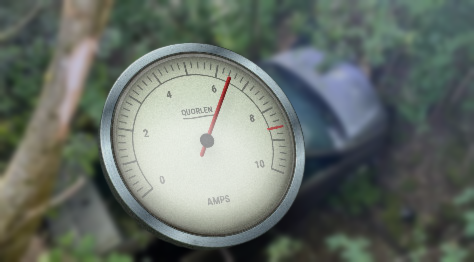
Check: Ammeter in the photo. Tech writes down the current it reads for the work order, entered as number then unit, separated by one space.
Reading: 6.4 A
